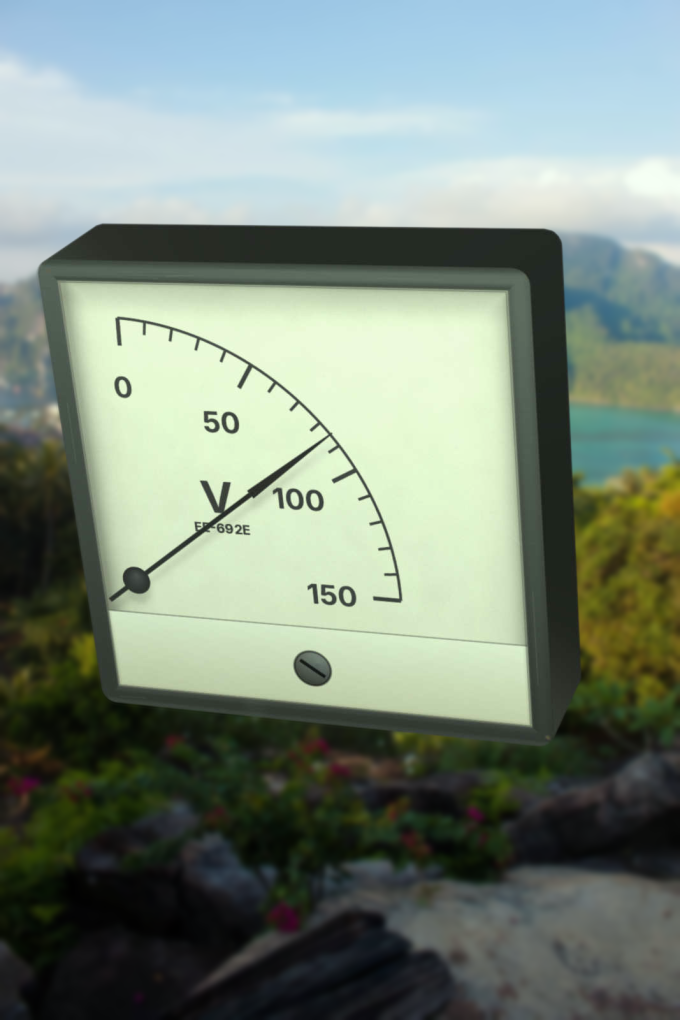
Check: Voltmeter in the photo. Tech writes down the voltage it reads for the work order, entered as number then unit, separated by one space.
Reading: 85 V
